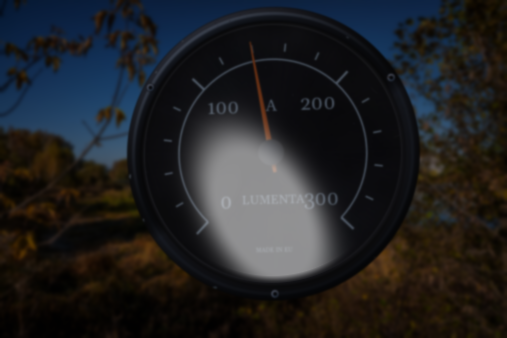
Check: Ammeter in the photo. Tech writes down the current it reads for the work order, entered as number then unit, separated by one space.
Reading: 140 A
